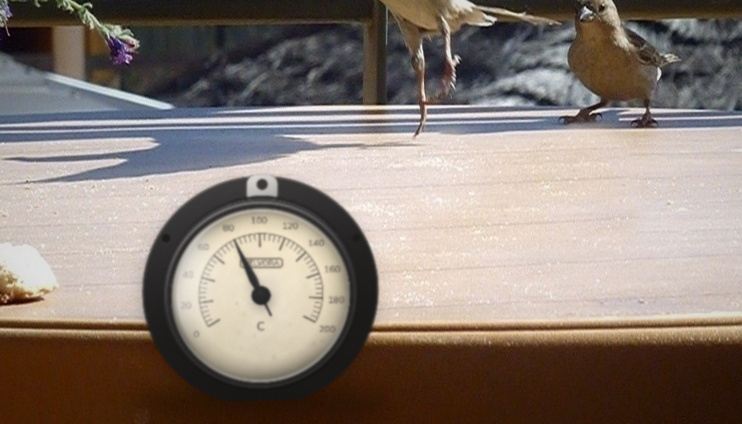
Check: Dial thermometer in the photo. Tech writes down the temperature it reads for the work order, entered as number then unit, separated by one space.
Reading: 80 °C
